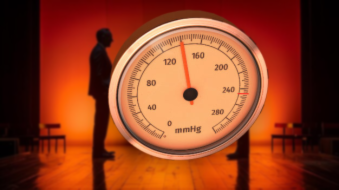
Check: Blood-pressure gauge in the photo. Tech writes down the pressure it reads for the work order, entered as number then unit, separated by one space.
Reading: 140 mmHg
